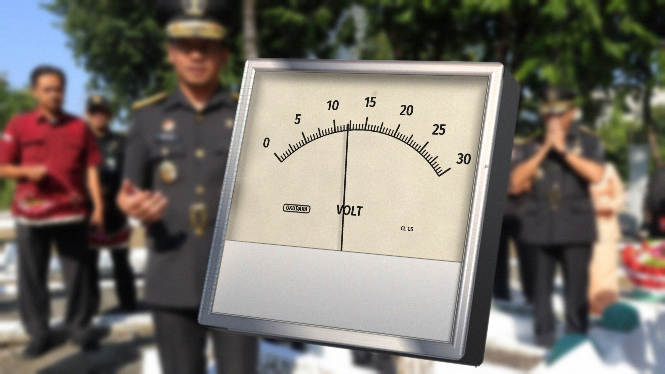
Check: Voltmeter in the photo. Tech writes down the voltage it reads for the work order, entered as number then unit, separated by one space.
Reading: 12.5 V
